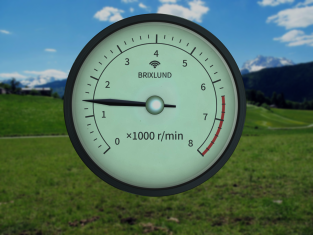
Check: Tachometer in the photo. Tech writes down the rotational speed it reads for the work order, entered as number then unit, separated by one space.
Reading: 1400 rpm
